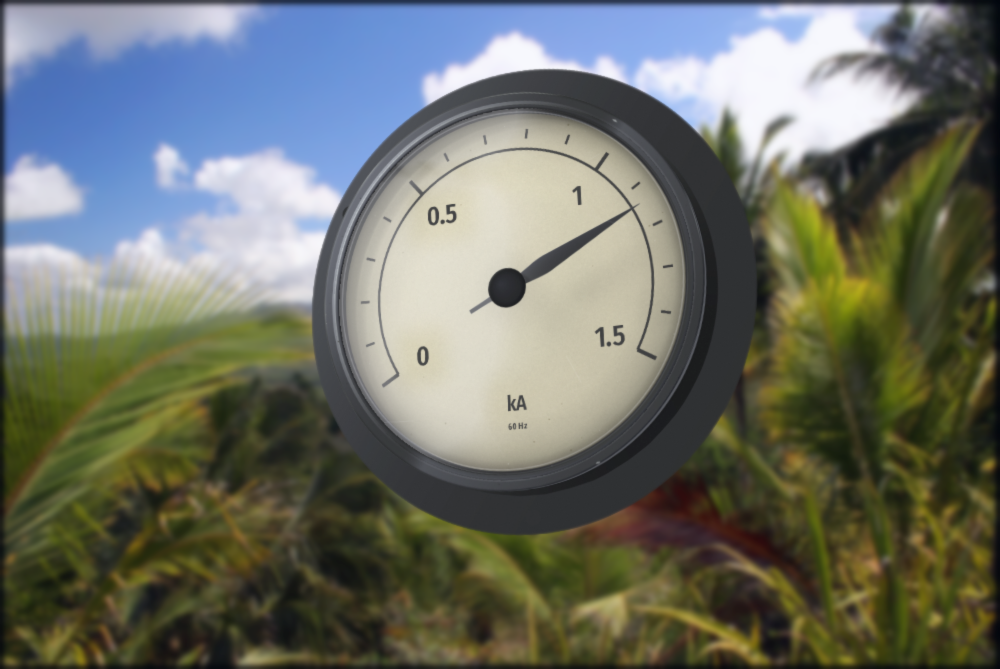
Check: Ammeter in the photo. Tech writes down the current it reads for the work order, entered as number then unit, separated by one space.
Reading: 1.15 kA
